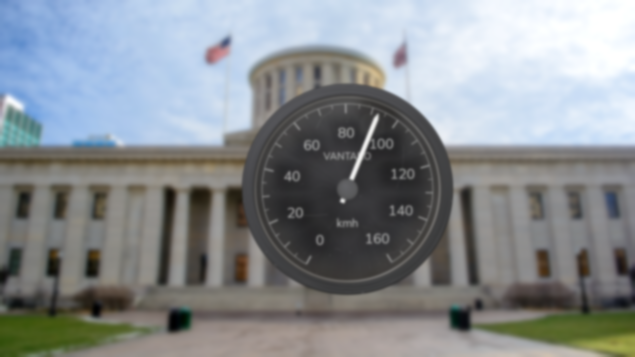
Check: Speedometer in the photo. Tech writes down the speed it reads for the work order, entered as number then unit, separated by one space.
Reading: 92.5 km/h
